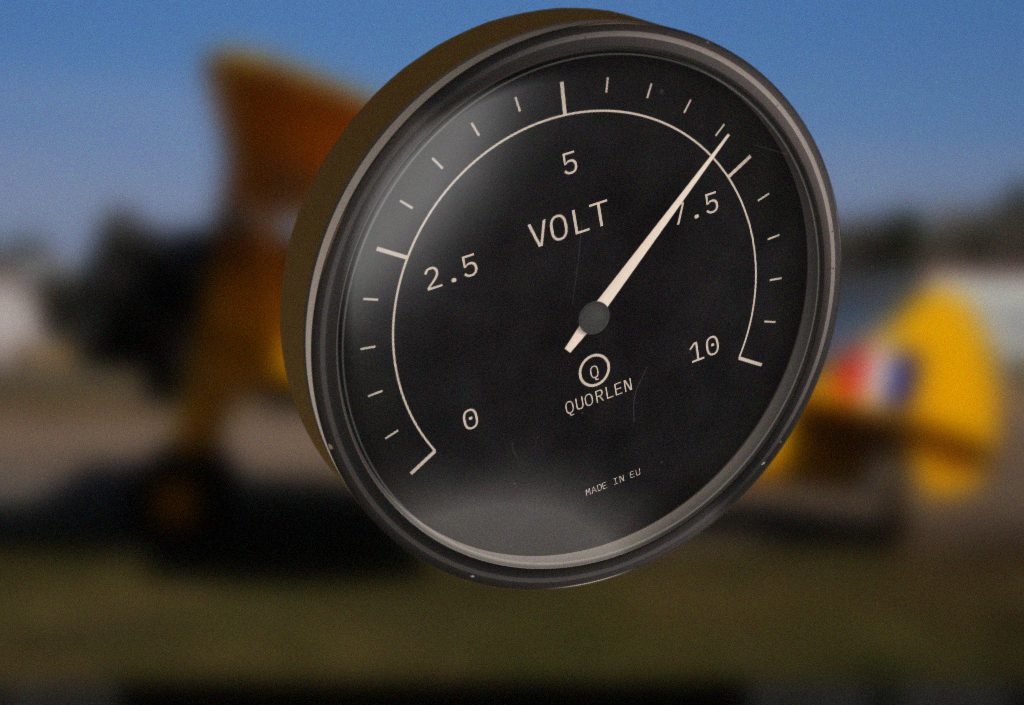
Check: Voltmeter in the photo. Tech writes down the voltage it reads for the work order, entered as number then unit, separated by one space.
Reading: 7 V
